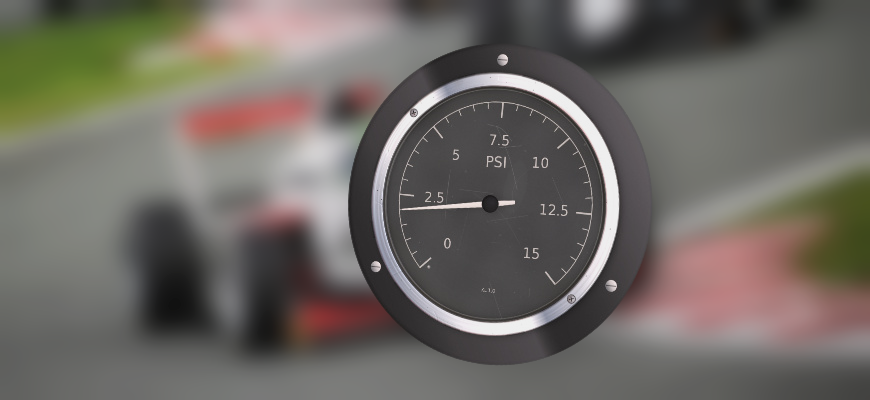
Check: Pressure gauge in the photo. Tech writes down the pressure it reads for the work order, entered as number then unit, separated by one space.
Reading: 2 psi
